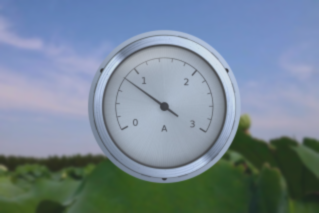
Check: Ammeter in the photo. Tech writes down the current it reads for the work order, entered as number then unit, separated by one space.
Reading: 0.8 A
